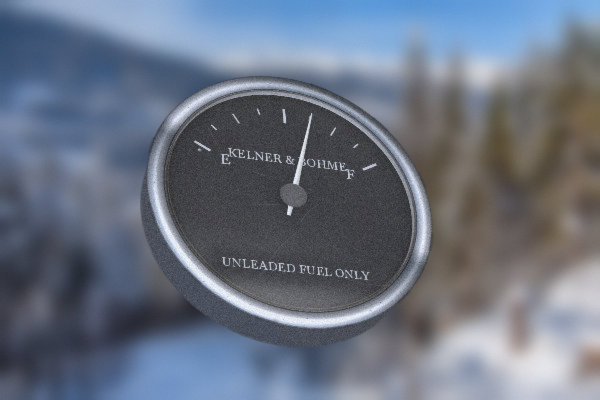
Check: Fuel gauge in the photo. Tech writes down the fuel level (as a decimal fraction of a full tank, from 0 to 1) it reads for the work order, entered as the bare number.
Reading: 0.625
